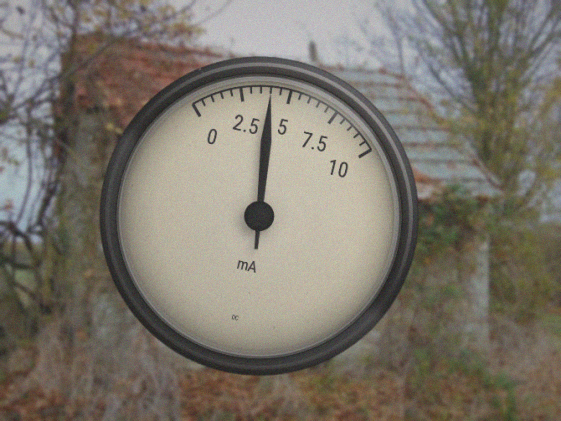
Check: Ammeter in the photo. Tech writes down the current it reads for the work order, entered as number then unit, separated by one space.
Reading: 4 mA
